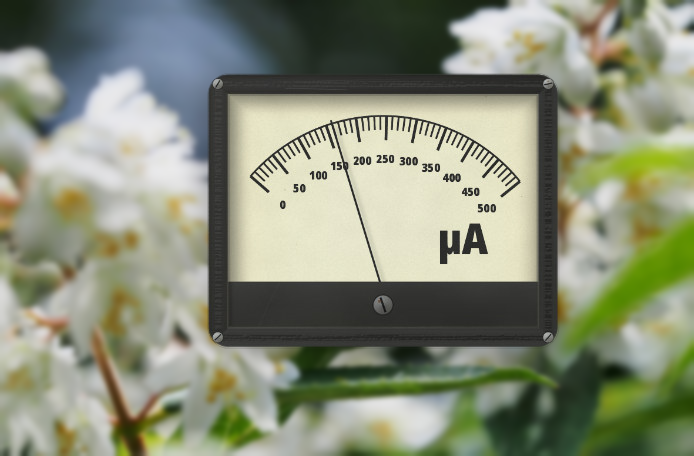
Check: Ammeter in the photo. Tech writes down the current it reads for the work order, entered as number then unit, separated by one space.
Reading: 160 µA
